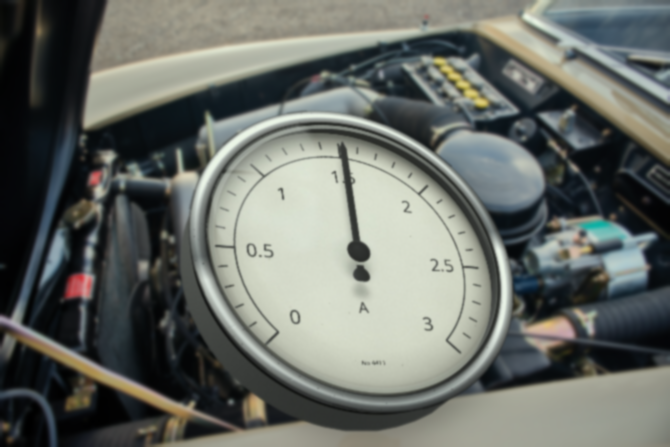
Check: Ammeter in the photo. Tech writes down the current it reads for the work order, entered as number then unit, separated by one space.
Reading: 1.5 A
